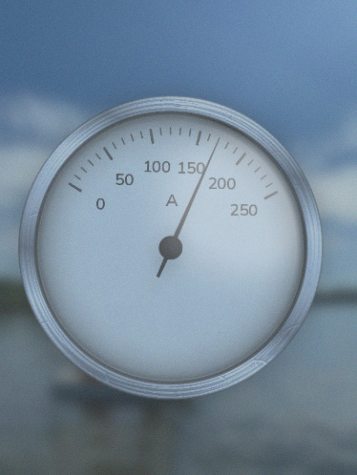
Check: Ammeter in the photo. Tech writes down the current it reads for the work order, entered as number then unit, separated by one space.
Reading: 170 A
